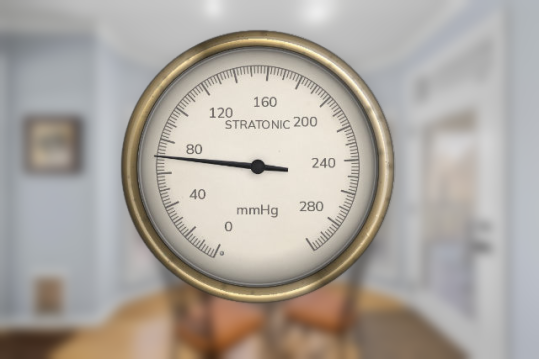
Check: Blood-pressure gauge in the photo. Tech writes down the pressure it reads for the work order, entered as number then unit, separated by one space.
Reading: 70 mmHg
